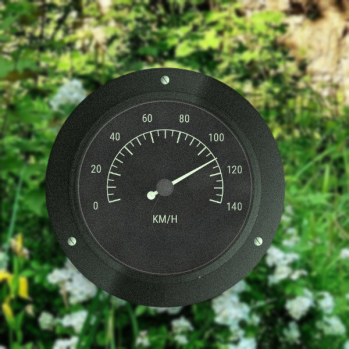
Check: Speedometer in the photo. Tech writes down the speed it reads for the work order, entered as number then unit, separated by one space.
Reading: 110 km/h
